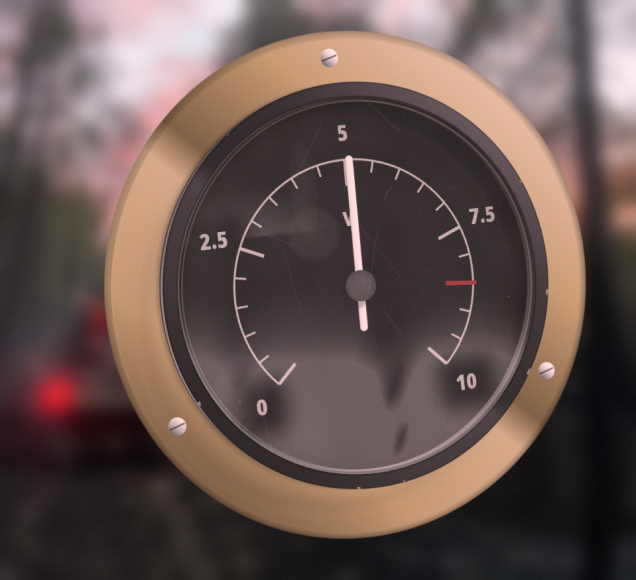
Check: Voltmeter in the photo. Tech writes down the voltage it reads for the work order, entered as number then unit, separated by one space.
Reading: 5 V
